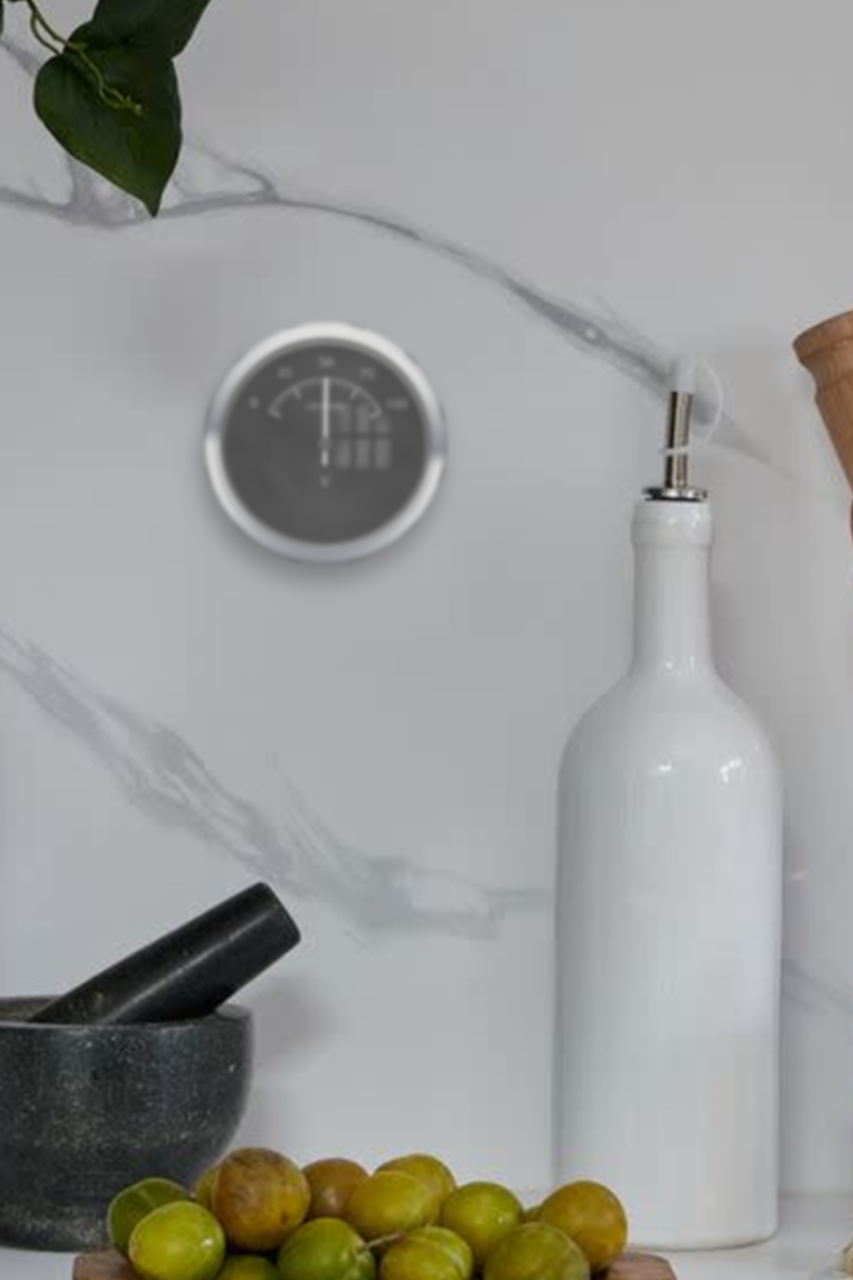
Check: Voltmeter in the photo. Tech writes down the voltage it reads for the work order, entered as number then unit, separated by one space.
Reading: 50 V
